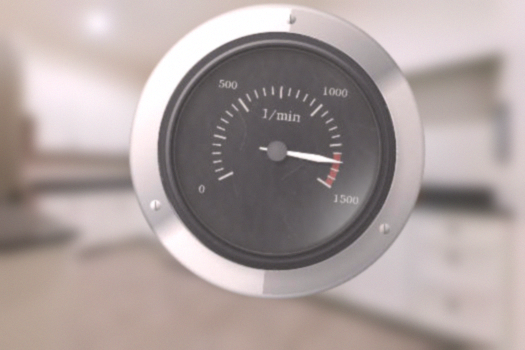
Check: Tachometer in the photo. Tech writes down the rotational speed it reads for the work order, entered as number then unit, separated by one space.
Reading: 1350 rpm
